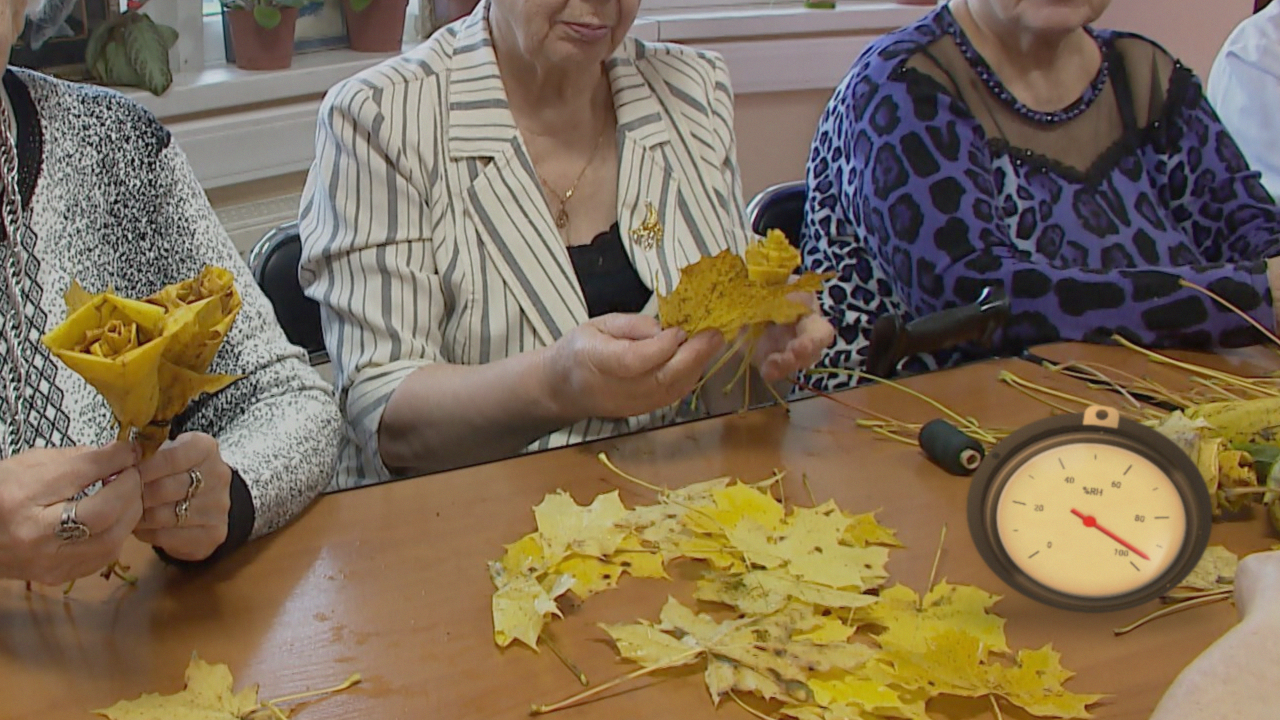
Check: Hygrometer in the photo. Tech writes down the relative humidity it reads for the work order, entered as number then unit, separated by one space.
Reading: 95 %
